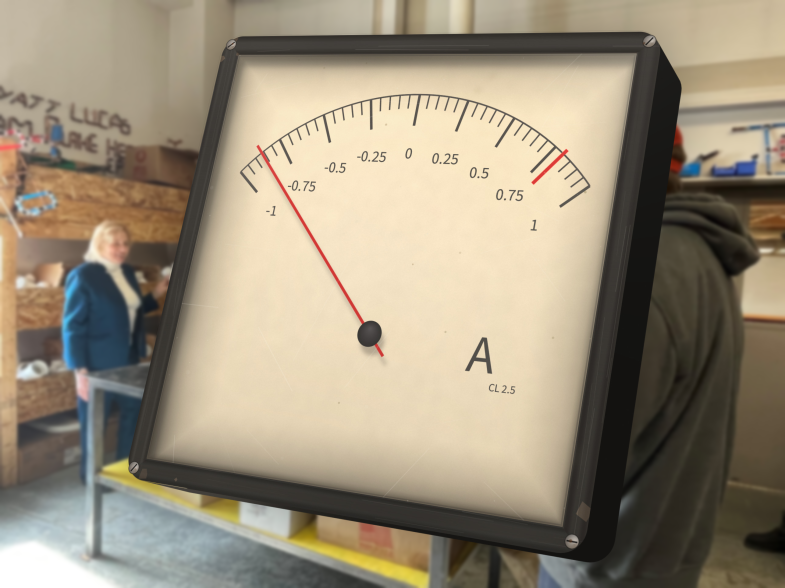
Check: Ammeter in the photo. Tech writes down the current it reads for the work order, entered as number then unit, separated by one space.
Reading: -0.85 A
